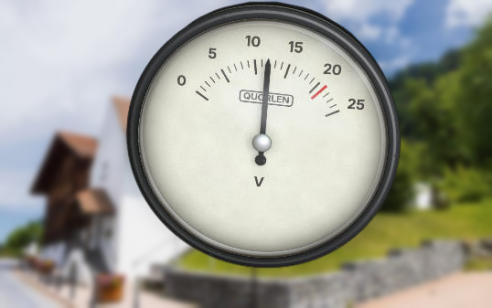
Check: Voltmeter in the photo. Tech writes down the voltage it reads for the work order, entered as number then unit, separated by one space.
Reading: 12 V
